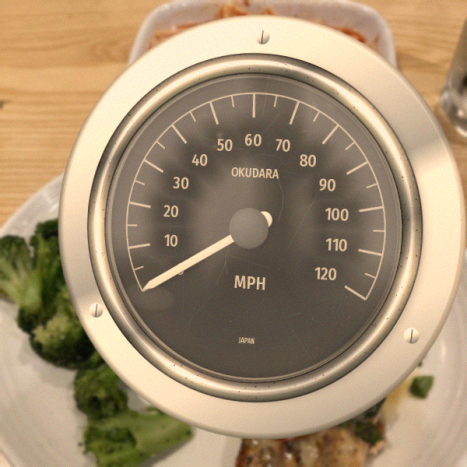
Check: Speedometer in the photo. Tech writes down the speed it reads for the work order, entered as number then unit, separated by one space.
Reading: 0 mph
